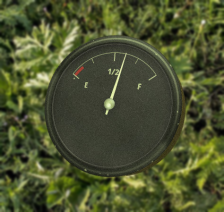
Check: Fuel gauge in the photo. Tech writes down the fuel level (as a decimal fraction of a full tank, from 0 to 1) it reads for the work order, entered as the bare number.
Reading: 0.625
